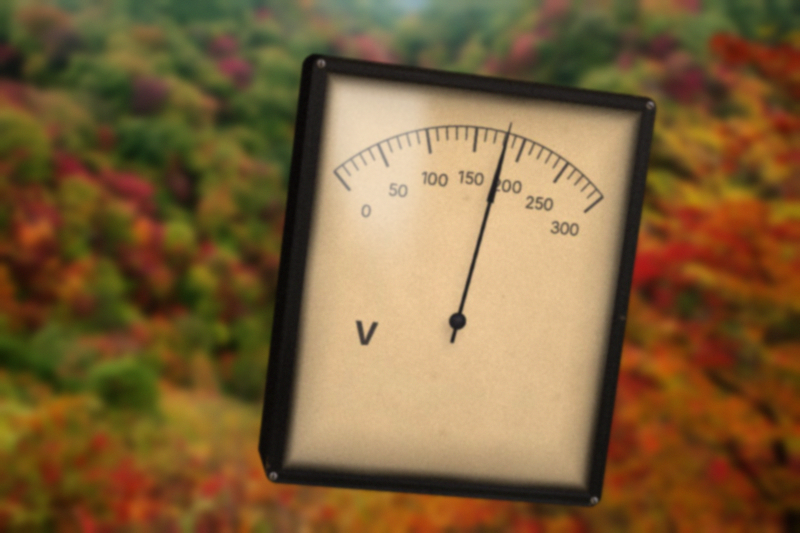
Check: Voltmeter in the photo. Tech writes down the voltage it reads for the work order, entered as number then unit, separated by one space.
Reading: 180 V
